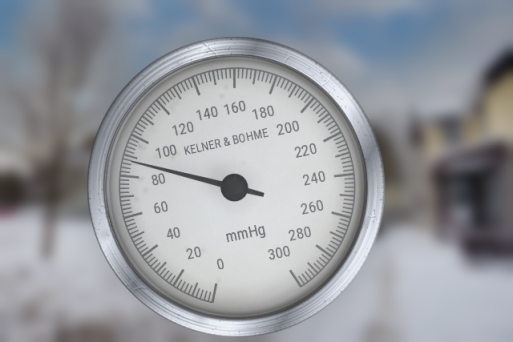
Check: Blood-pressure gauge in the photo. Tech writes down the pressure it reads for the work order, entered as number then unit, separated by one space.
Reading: 88 mmHg
